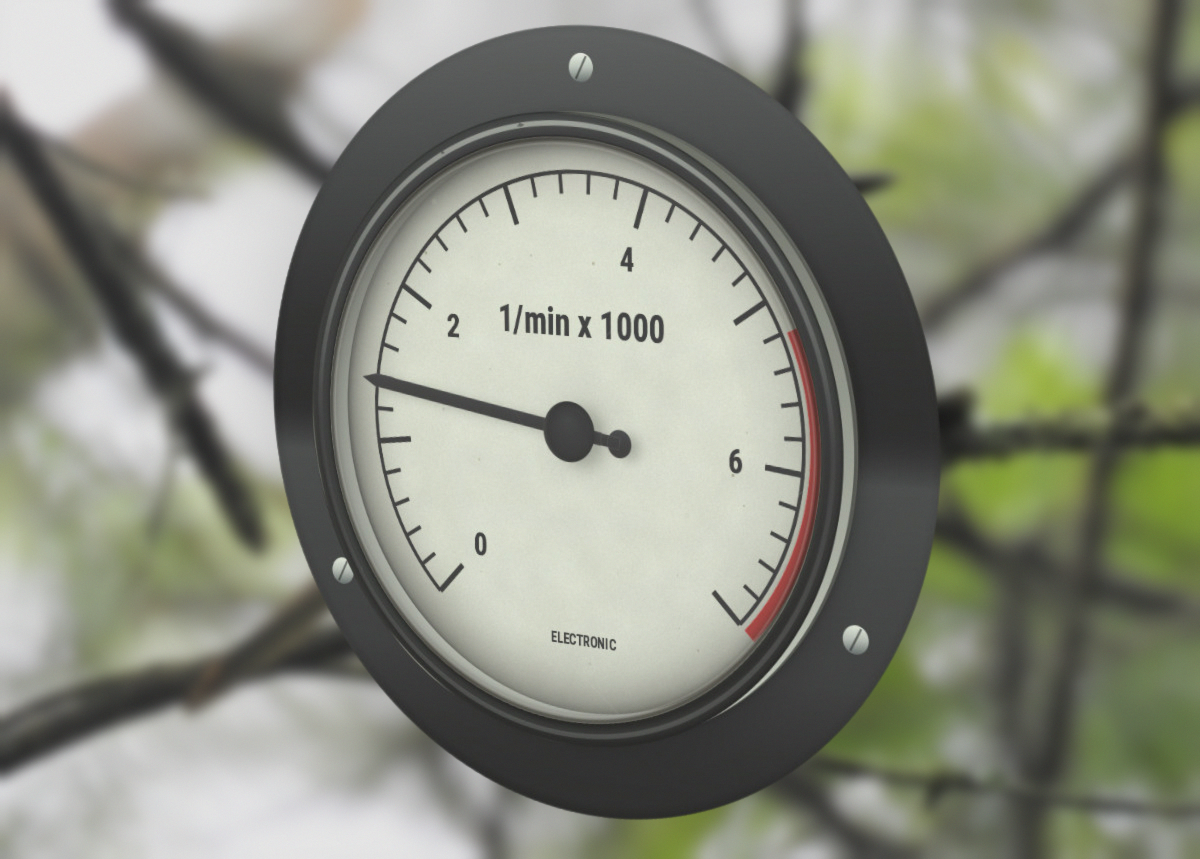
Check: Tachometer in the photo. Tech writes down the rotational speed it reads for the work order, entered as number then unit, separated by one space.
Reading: 1400 rpm
